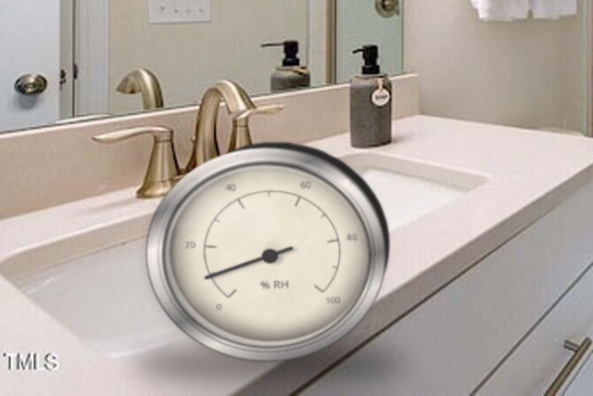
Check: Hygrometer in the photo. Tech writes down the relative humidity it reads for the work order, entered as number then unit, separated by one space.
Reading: 10 %
